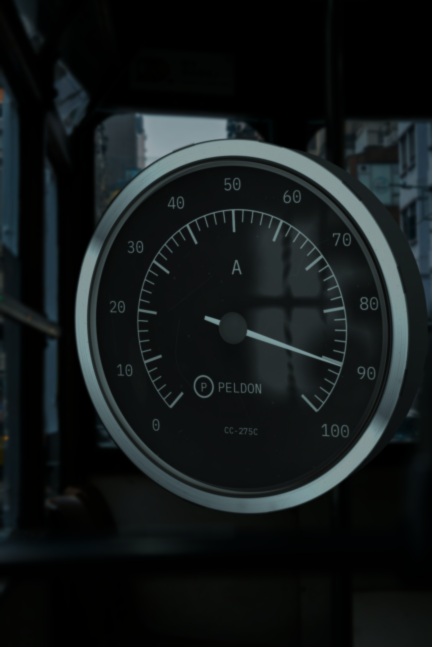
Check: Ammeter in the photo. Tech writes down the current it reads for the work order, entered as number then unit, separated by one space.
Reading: 90 A
